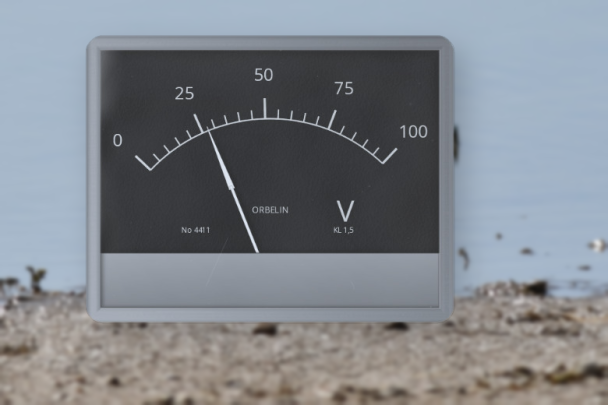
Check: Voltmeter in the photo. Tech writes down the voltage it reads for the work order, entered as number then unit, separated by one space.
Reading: 27.5 V
